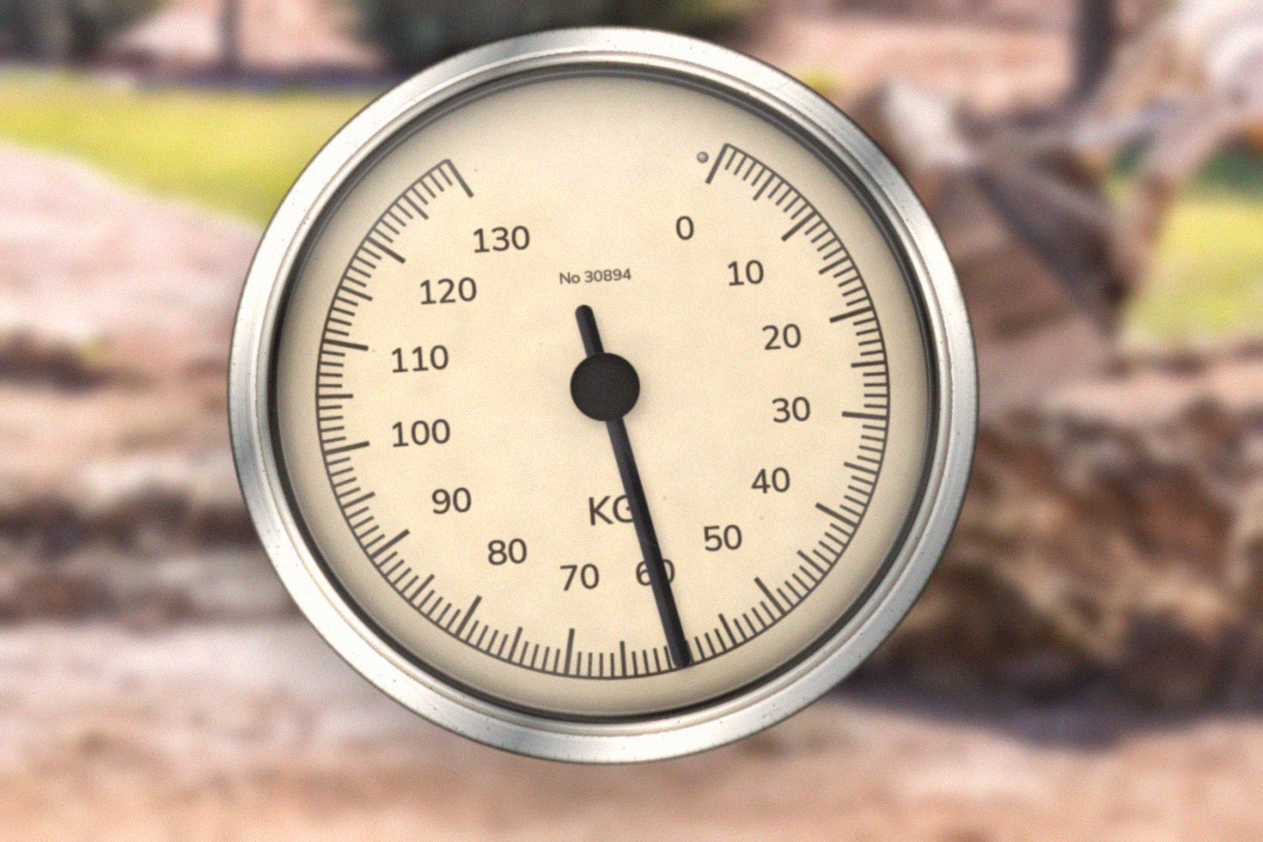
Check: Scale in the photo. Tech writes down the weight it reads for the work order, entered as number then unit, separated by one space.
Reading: 60 kg
